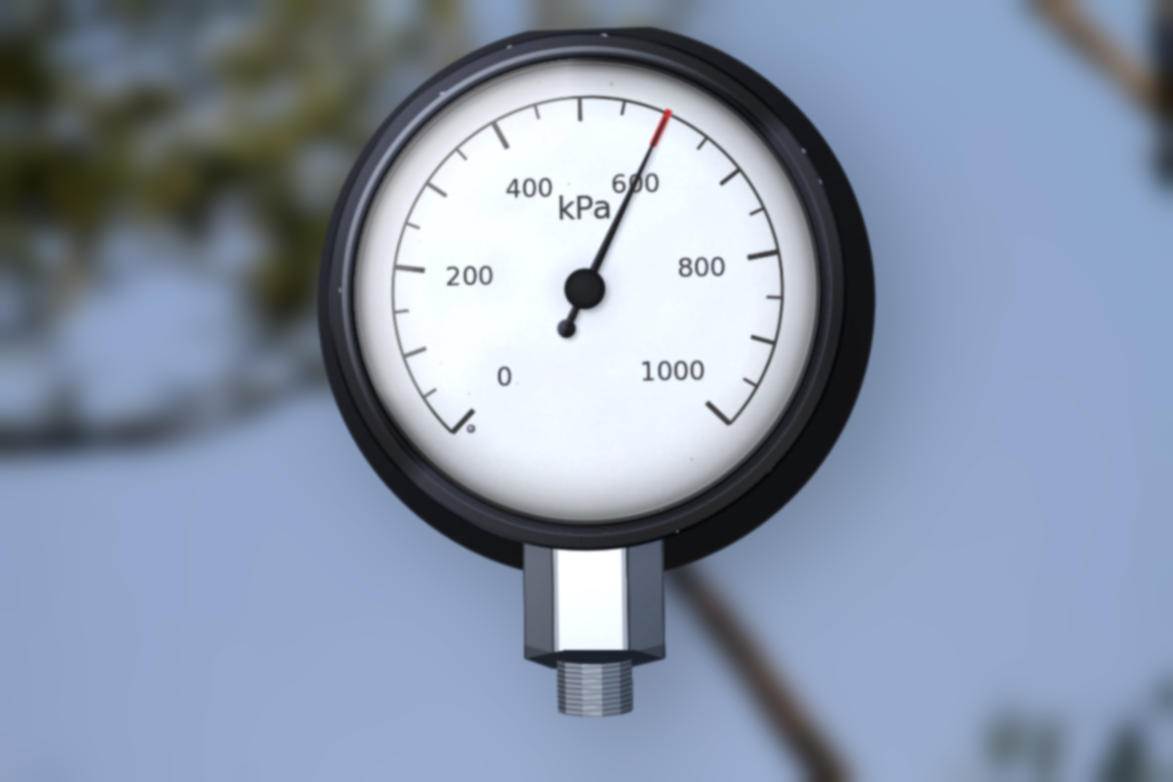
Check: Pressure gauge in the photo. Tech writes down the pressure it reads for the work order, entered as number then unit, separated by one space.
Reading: 600 kPa
